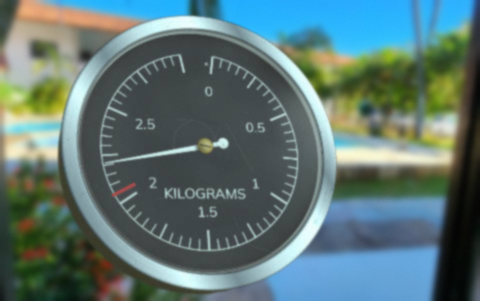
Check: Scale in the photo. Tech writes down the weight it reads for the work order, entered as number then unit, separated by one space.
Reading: 2.2 kg
